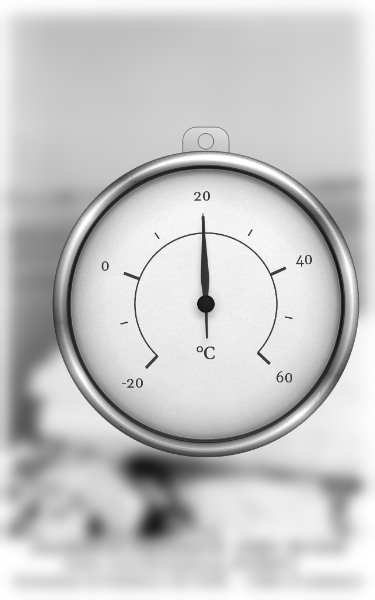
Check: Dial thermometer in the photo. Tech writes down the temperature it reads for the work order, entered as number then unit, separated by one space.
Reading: 20 °C
